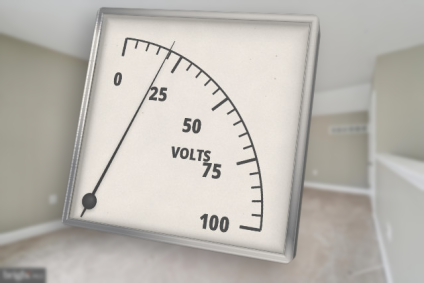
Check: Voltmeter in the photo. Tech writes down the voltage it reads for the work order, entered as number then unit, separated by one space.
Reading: 20 V
